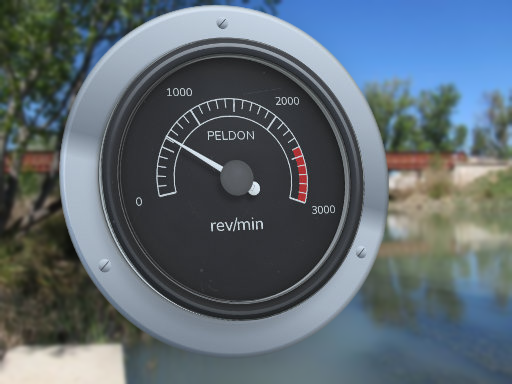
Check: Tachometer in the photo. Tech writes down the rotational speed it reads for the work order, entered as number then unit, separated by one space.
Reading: 600 rpm
